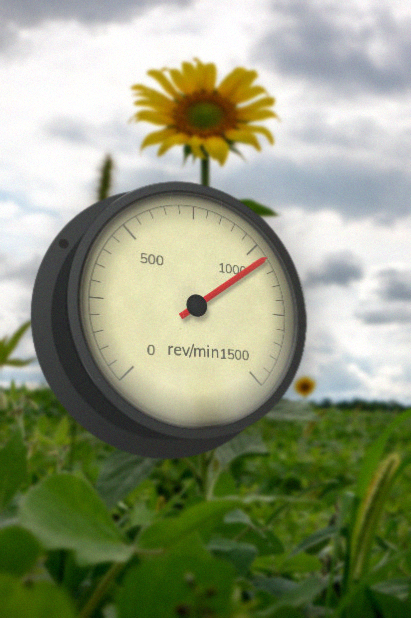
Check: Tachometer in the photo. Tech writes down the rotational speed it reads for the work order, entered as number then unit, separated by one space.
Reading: 1050 rpm
